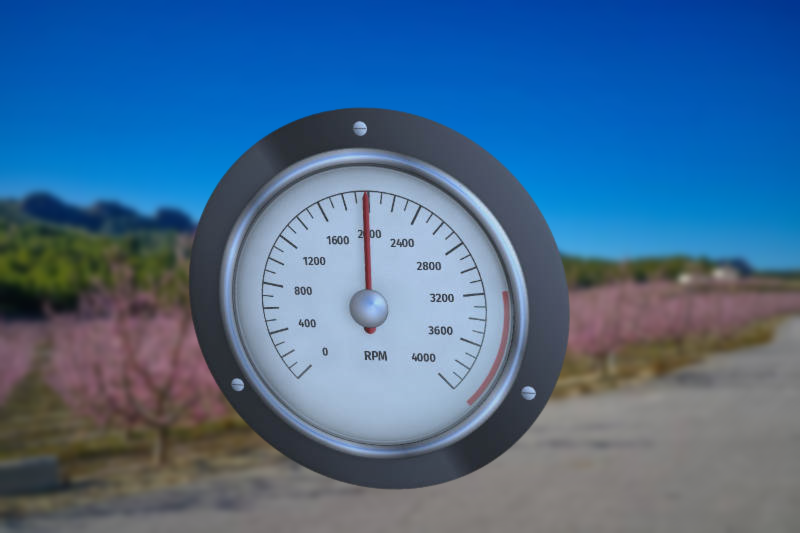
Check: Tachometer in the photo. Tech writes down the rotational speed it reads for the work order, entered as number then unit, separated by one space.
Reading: 2000 rpm
